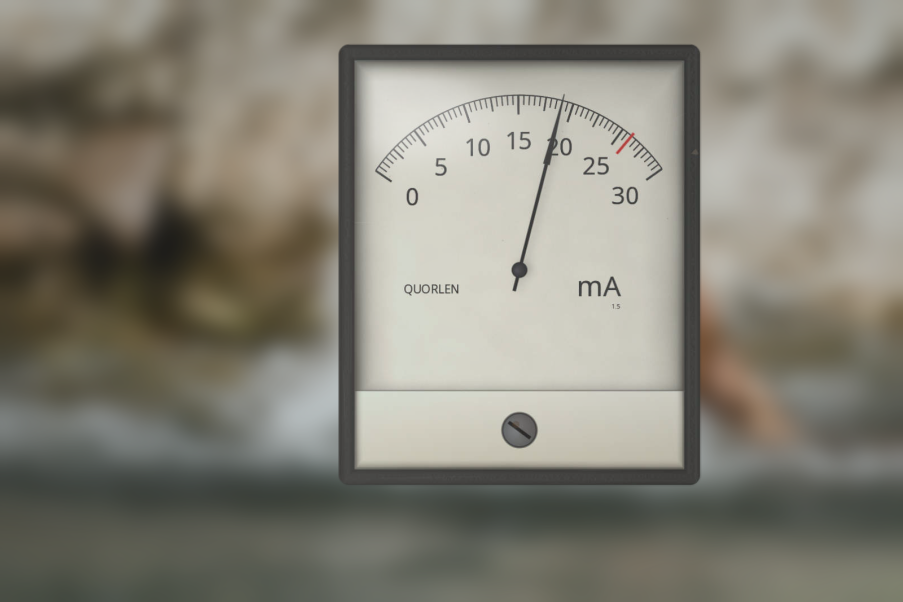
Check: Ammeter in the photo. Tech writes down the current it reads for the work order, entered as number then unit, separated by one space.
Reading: 19 mA
